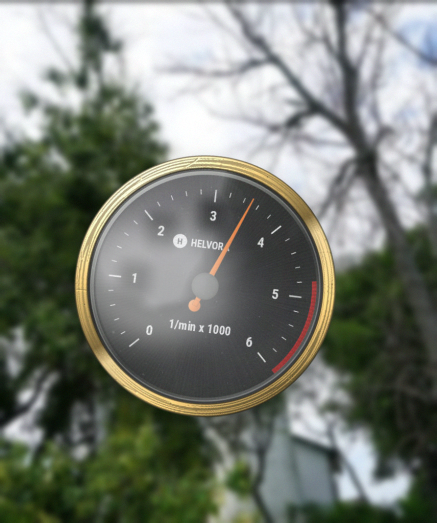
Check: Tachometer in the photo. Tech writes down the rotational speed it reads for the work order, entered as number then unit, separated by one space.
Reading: 3500 rpm
